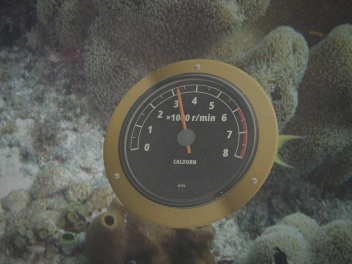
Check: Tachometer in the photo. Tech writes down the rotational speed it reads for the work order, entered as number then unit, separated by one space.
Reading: 3250 rpm
